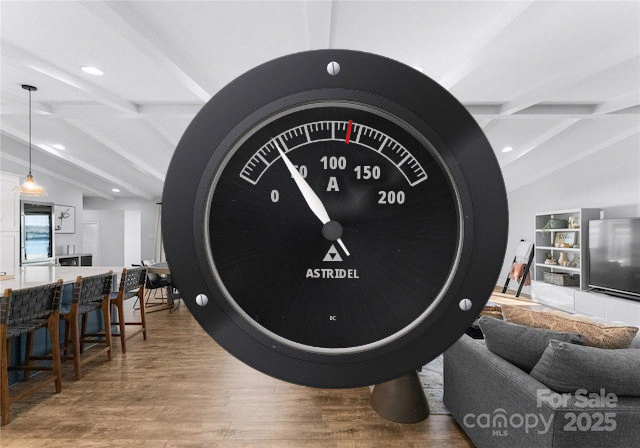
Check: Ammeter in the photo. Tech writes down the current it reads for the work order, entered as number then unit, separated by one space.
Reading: 45 A
